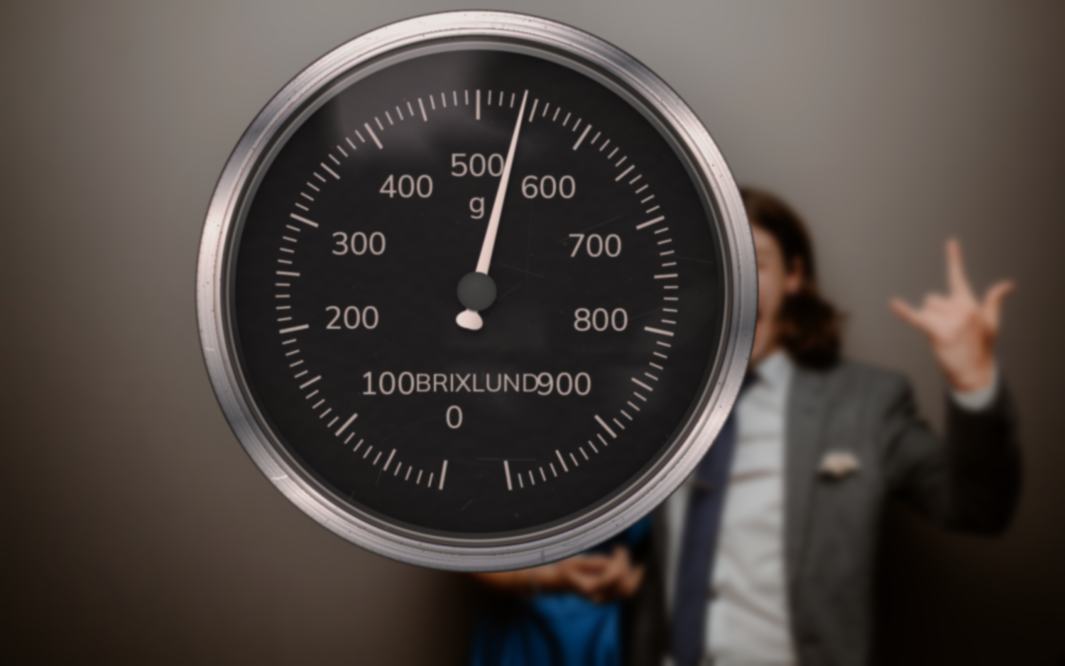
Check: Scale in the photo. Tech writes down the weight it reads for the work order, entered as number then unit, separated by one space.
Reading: 540 g
